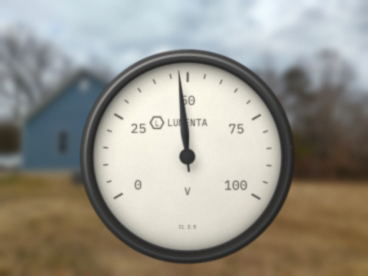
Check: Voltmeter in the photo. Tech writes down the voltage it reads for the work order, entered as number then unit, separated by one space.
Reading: 47.5 V
